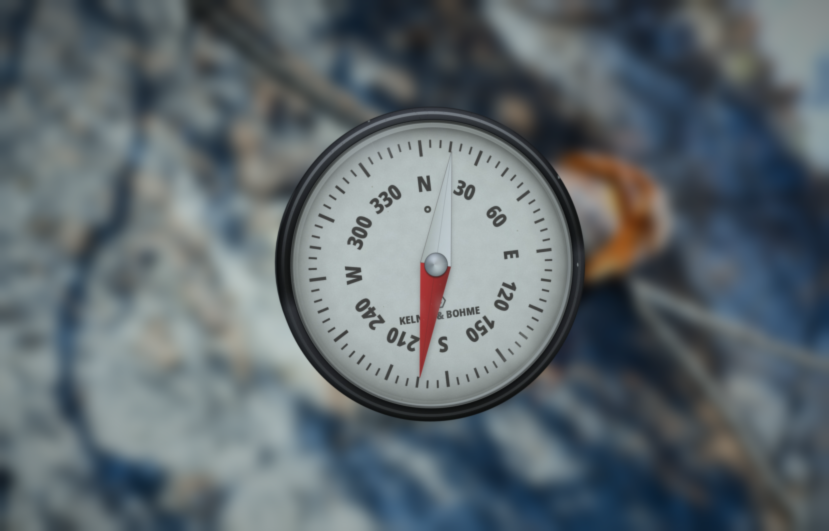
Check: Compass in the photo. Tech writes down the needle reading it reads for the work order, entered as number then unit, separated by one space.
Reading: 195 °
